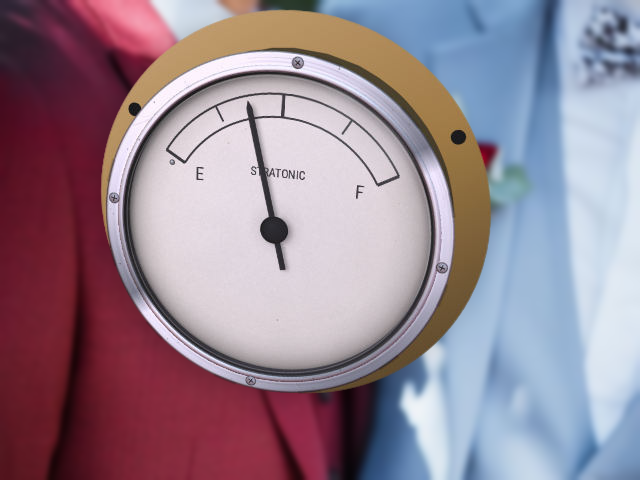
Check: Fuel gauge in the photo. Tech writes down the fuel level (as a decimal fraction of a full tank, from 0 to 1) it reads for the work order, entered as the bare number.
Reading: 0.375
